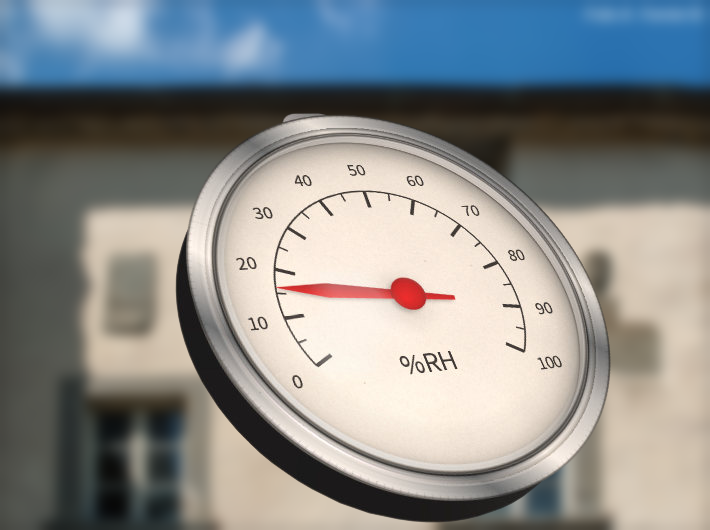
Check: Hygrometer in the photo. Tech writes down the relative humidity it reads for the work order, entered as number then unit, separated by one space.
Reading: 15 %
